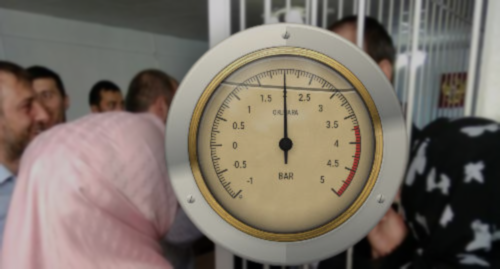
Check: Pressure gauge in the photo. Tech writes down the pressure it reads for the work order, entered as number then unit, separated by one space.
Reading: 2 bar
